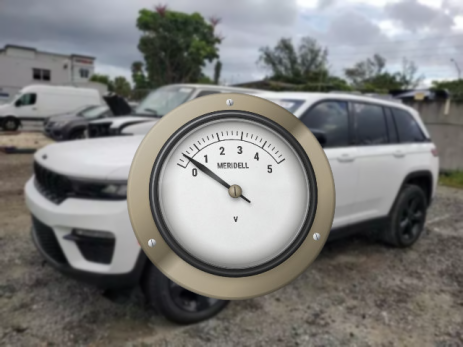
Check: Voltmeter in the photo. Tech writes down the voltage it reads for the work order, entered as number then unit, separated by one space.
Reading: 0.4 V
